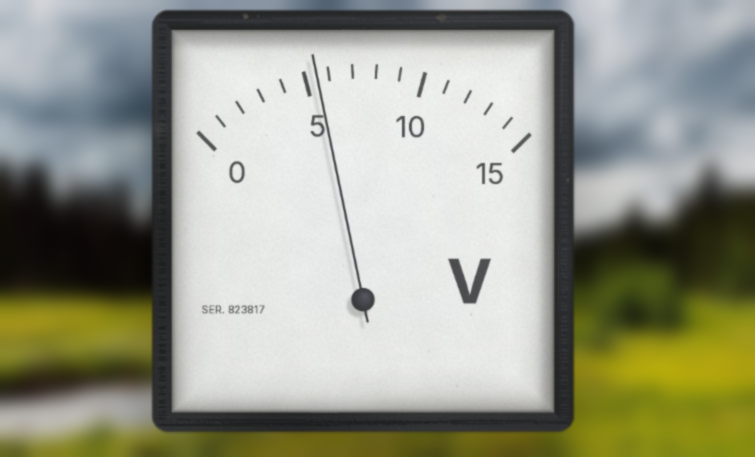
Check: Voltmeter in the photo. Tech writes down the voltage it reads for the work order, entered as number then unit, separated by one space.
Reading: 5.5 V
